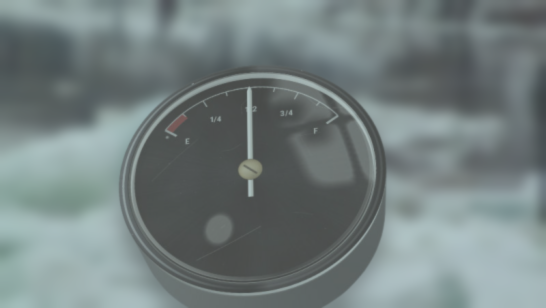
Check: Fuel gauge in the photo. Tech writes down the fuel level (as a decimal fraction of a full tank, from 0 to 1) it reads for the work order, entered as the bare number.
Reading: 0.5
